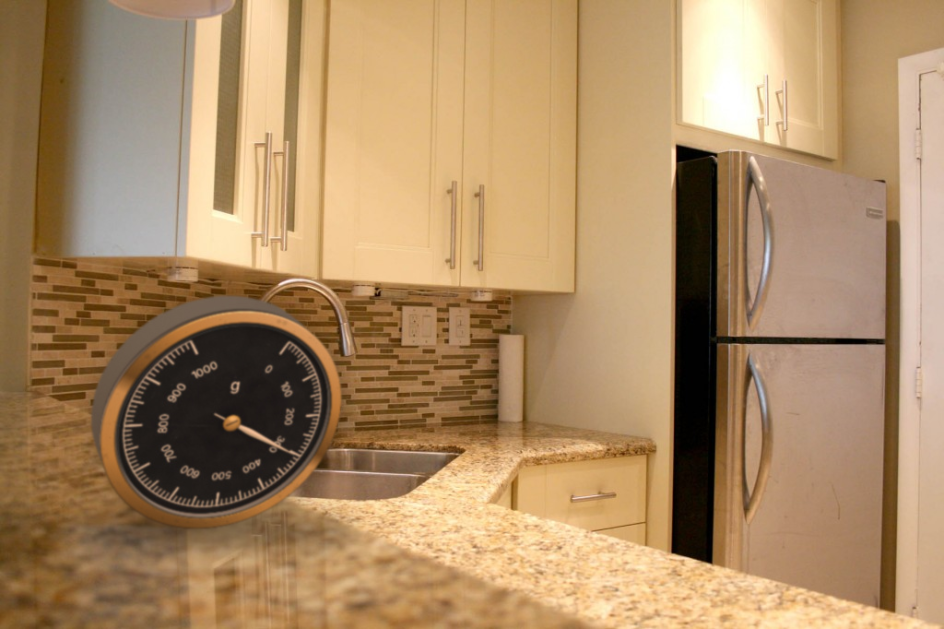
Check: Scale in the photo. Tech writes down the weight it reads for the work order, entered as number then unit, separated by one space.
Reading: 300 g
